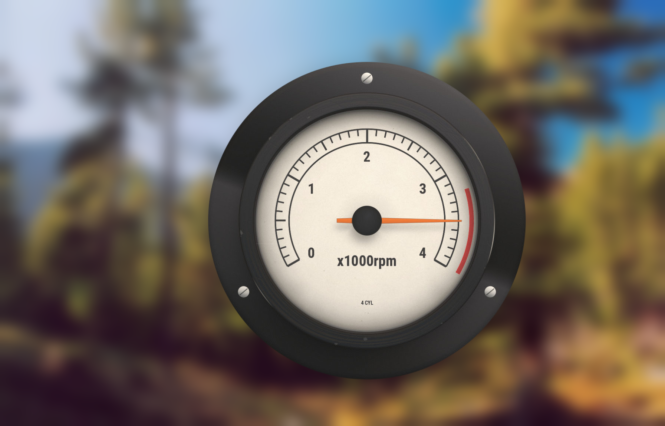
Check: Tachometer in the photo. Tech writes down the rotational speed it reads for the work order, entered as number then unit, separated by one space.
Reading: 3500 rpm
